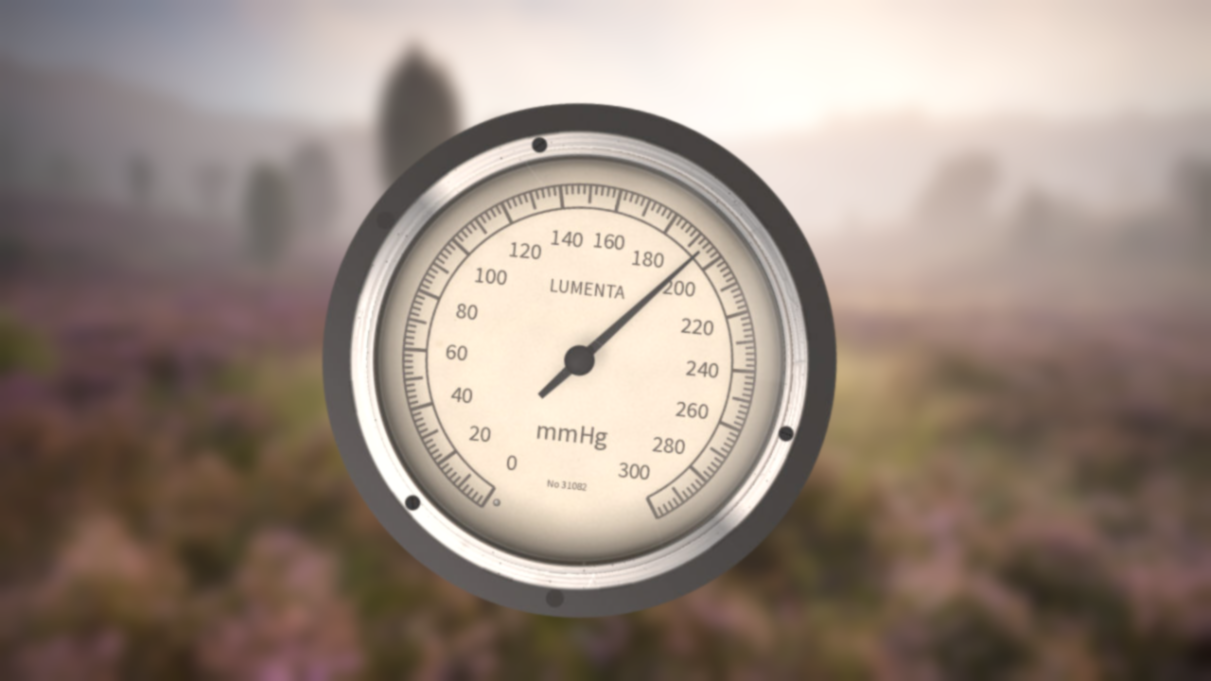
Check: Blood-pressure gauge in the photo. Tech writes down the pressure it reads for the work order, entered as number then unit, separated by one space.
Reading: 194 mmHg
